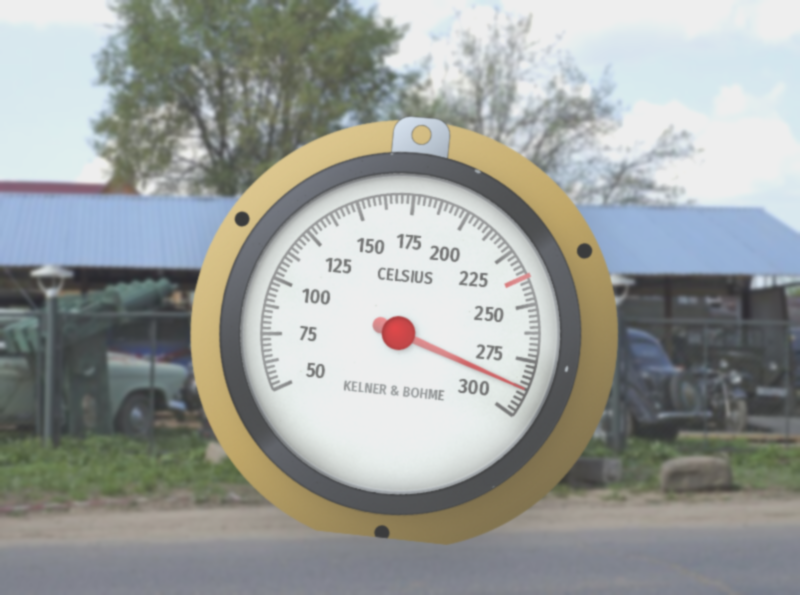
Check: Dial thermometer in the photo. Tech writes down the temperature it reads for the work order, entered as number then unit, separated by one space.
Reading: 287.5 °C
